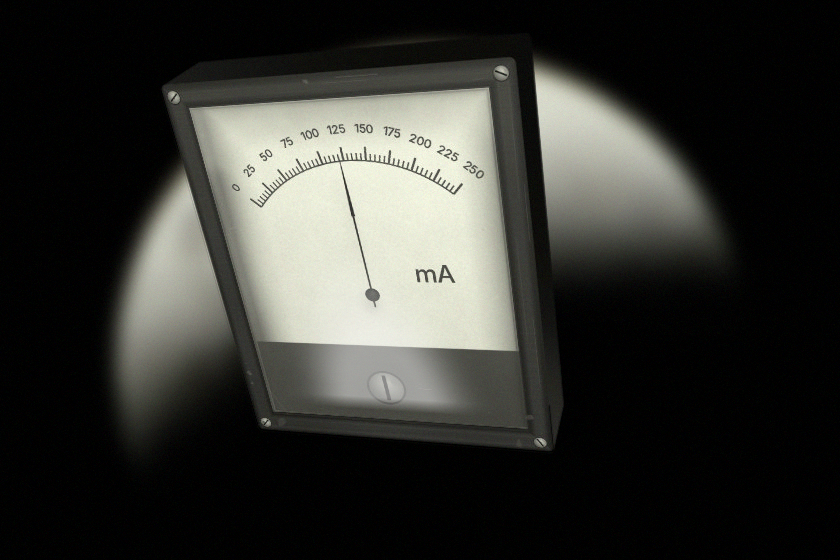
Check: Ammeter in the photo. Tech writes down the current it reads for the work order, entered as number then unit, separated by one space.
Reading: 125 mA
